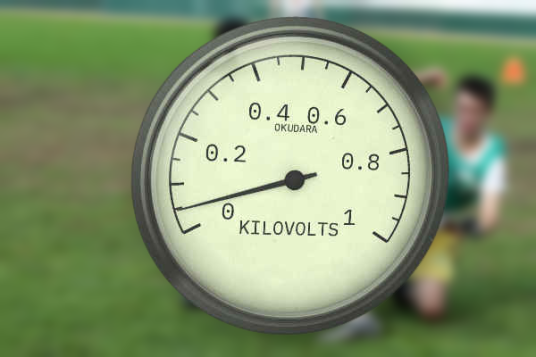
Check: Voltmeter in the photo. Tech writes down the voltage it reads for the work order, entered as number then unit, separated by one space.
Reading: 0.05 kV
